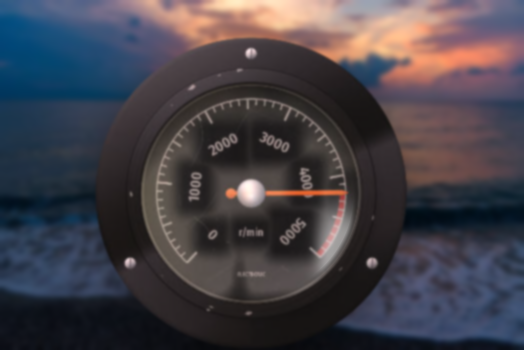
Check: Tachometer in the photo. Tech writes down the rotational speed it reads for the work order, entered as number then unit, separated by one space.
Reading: 4200 rpm
